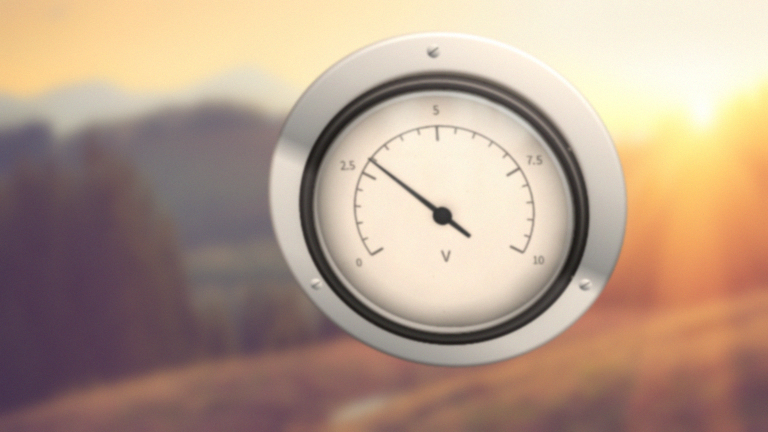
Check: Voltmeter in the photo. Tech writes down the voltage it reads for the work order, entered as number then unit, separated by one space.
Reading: 3 V
